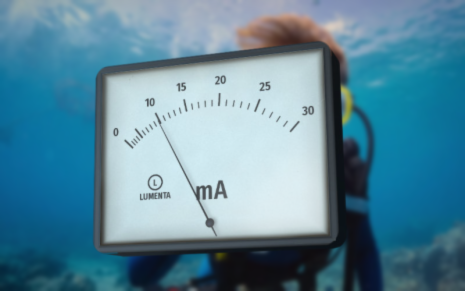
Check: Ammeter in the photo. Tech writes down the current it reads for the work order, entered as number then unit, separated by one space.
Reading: 10 mA
